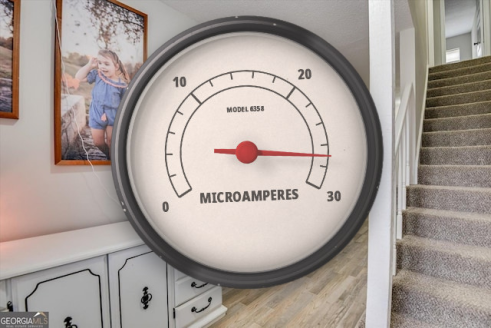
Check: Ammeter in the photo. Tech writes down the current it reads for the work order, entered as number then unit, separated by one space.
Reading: 27 µA
